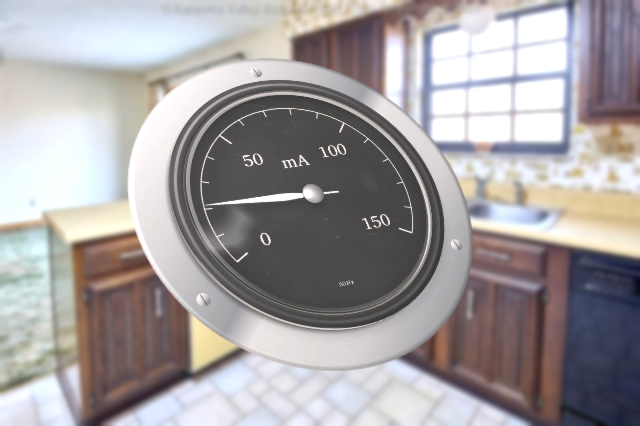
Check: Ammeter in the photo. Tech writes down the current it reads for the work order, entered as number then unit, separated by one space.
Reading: 20 mA
